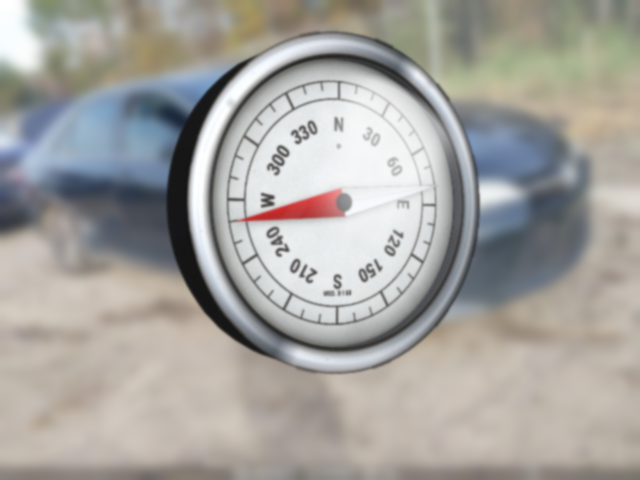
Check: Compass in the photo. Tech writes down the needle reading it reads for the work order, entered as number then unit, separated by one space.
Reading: 260 °
